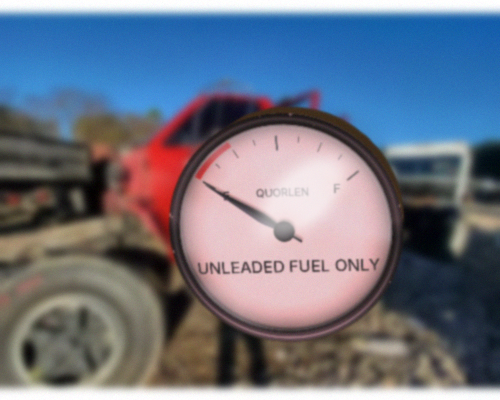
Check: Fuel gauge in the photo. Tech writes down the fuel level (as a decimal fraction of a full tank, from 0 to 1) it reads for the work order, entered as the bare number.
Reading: 0
